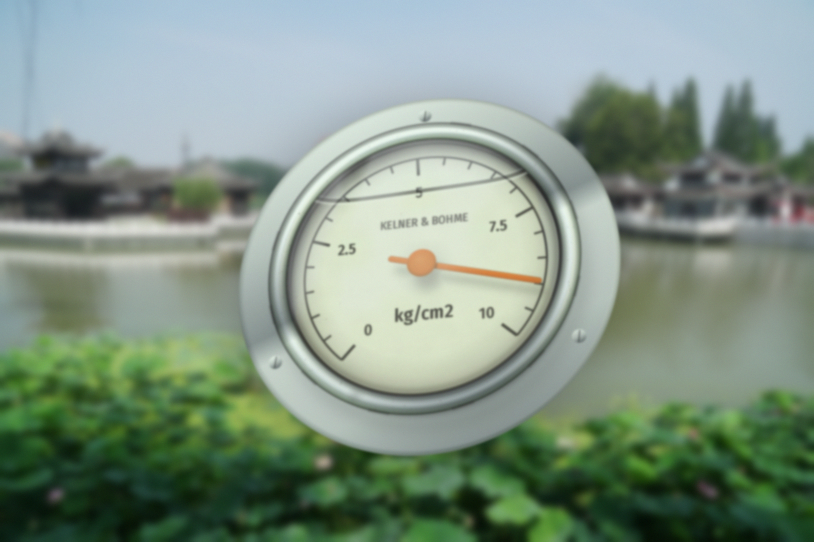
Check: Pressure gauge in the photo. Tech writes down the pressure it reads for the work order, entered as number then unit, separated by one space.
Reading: 9 kg/cm²
